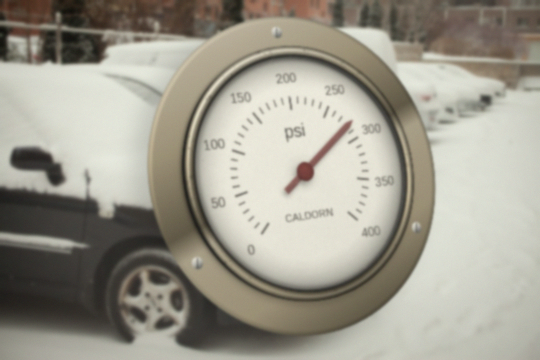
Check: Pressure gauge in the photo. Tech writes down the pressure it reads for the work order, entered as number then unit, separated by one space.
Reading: 280 psi
